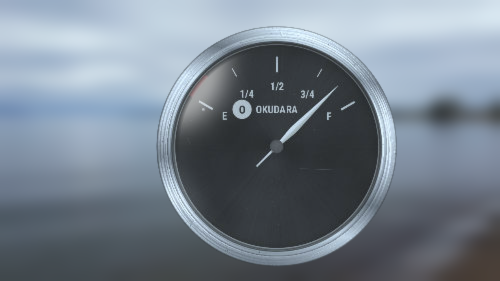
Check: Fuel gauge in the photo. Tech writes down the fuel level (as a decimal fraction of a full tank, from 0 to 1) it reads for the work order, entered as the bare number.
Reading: 0.875
